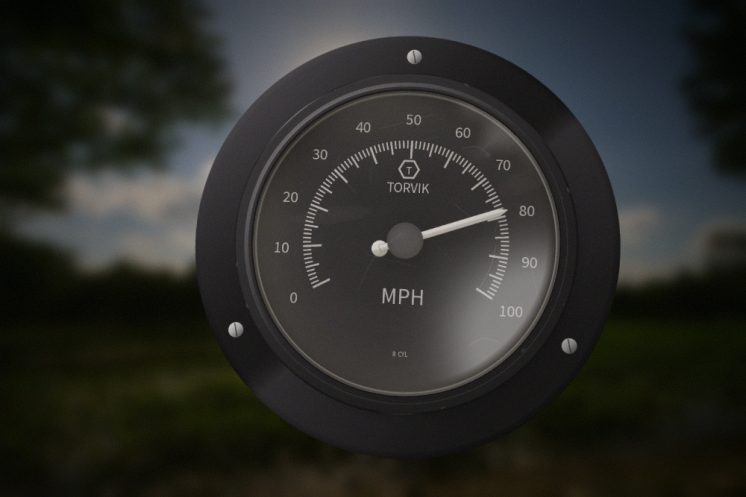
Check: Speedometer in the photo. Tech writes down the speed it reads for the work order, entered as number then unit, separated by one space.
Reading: 79 mph
